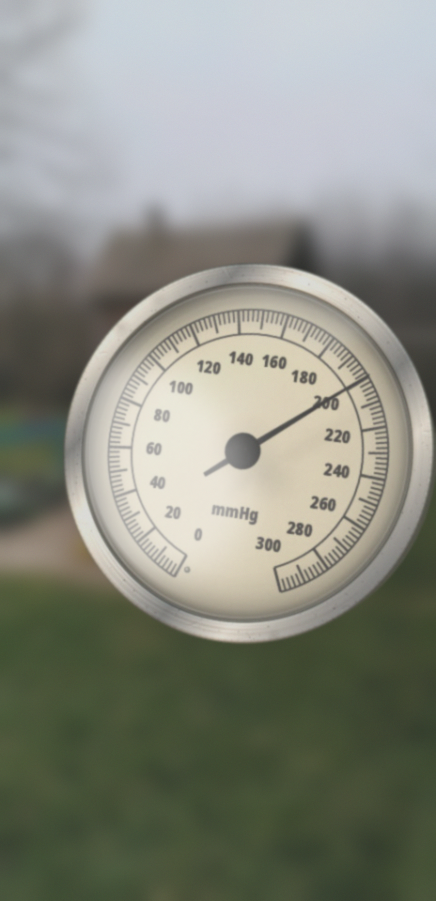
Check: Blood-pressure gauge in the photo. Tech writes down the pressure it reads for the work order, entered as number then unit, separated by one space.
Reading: 200 mmHg
